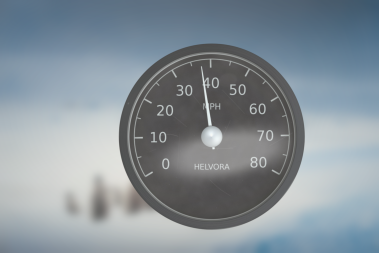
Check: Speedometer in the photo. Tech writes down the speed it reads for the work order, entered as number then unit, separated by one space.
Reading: 37.5 mph
